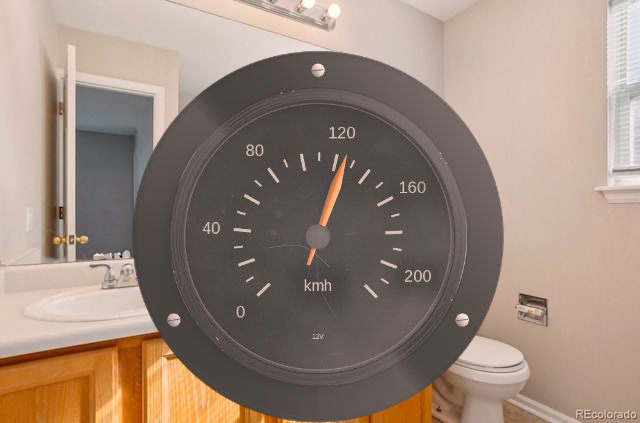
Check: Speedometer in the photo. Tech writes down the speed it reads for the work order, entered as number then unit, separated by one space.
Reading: 125 km/h
